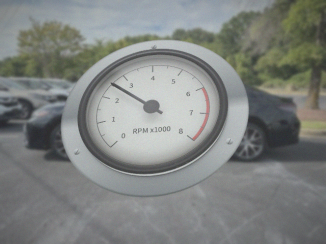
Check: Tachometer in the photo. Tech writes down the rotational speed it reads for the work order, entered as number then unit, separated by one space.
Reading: 2500 rpm
